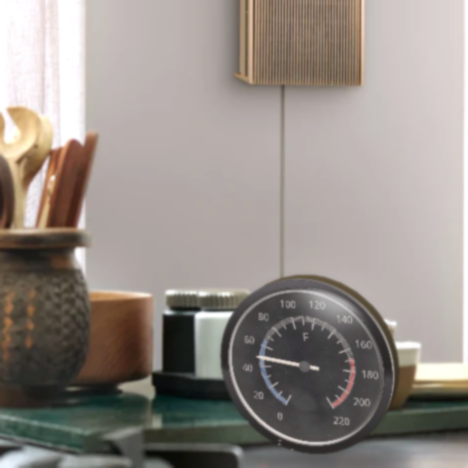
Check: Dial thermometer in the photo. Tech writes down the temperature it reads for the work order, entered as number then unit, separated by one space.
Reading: 50 °F
